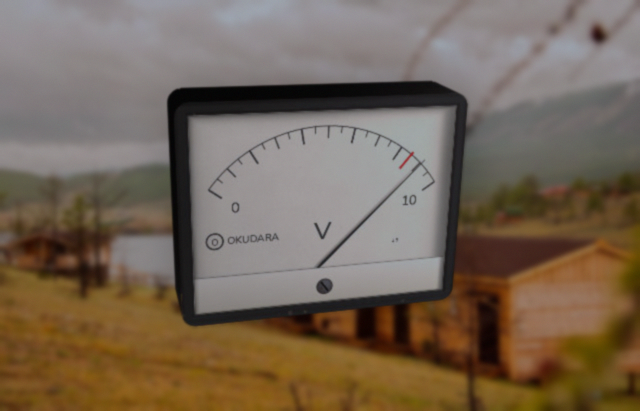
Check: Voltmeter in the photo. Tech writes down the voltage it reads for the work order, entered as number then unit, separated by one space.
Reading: 9 V
